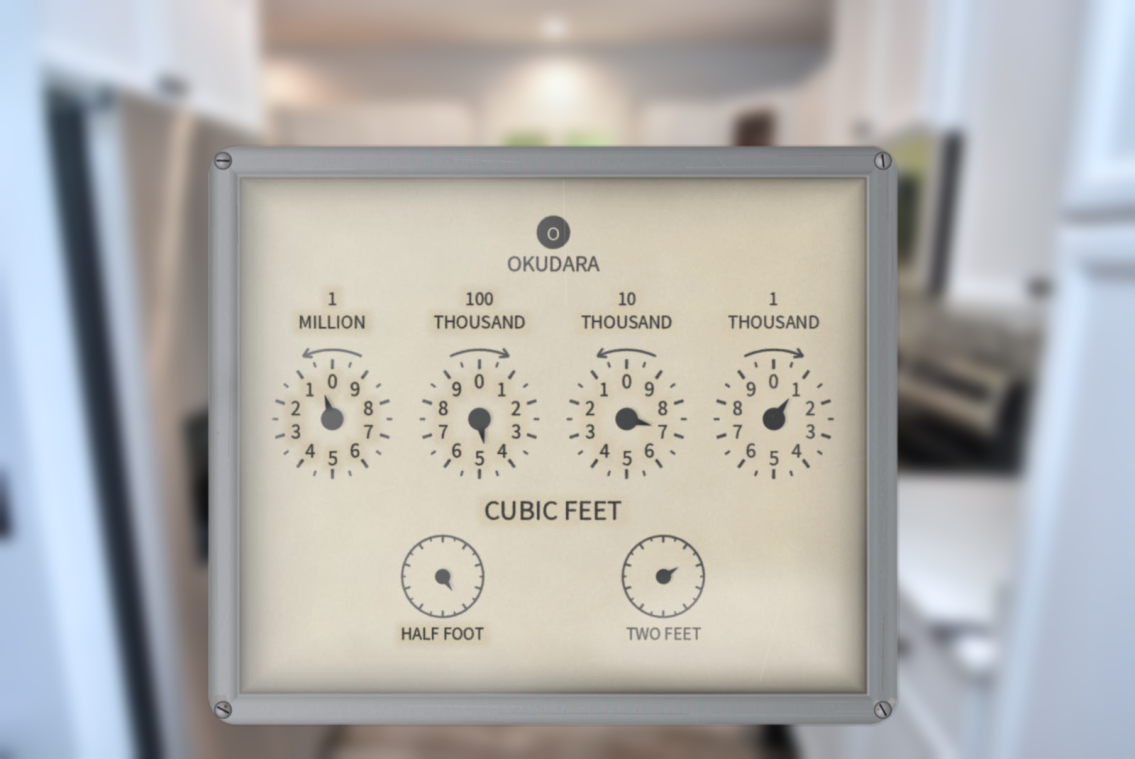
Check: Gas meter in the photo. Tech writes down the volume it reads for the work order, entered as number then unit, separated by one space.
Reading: 47100 ft³
